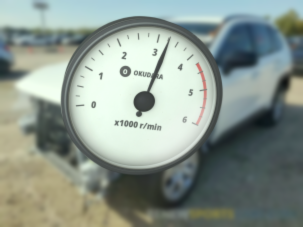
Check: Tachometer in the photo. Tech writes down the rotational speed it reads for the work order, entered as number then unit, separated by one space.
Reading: 3250 rpm
